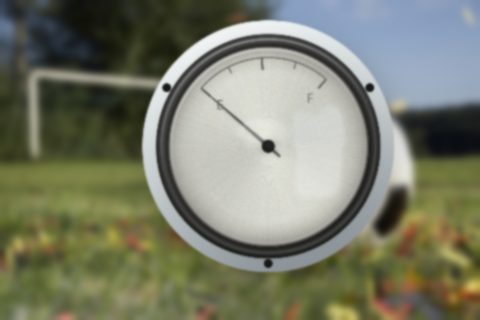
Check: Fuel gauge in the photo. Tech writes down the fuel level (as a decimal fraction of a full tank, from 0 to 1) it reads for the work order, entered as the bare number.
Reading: 0
